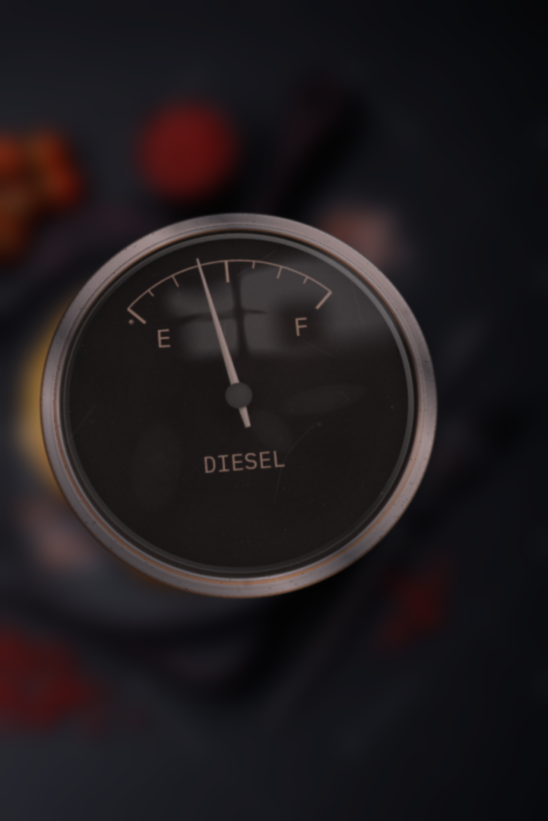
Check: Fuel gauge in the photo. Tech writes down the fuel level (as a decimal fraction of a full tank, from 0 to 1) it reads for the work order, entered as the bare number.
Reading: 0.375
